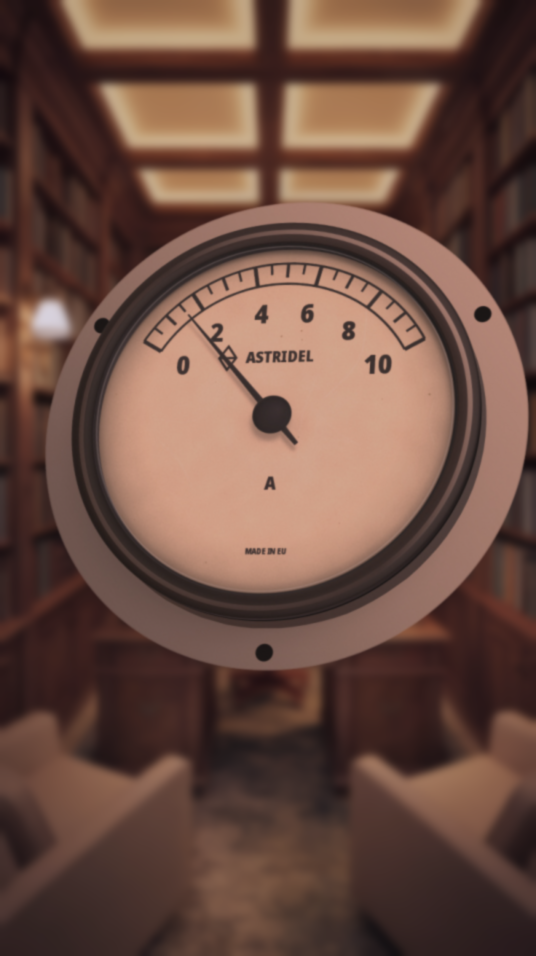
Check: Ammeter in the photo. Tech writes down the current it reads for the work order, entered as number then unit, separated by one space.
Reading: 1.5 A
